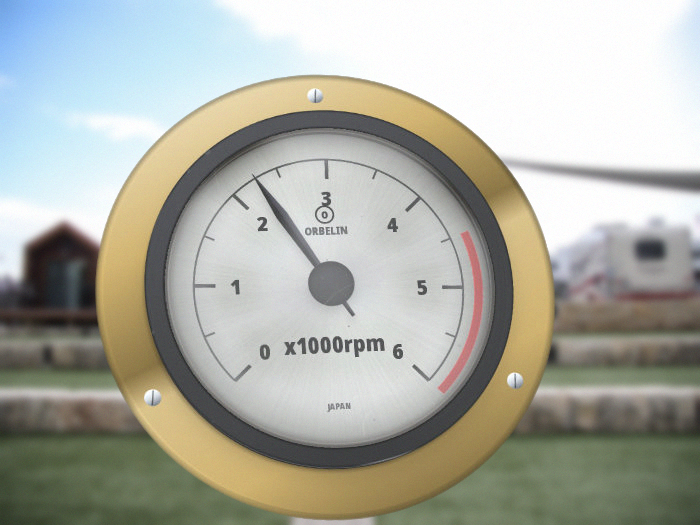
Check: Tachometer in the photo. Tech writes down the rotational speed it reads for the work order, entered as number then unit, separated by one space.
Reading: 2250 rpm
